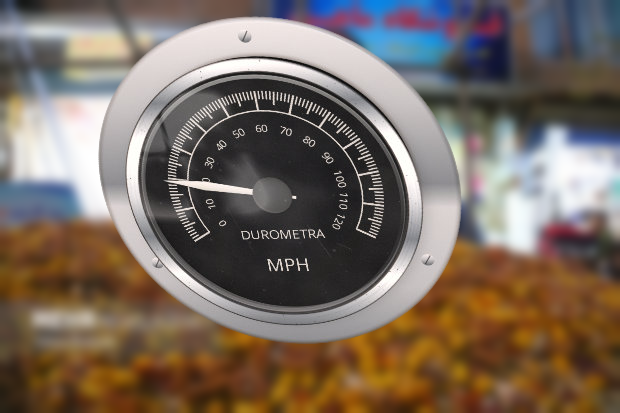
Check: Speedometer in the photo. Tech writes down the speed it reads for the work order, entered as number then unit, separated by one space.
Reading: 20 mph
